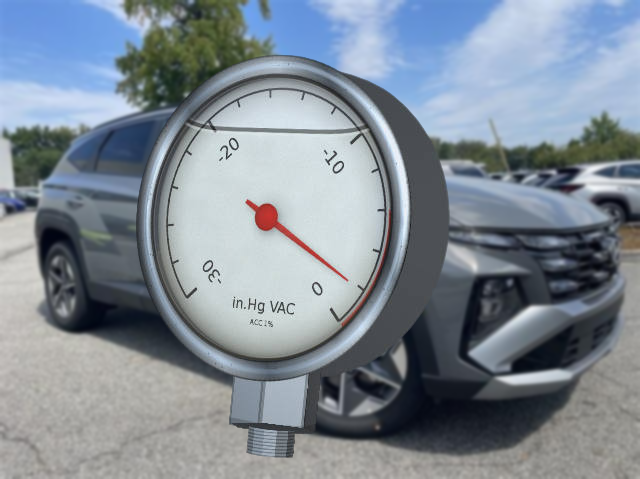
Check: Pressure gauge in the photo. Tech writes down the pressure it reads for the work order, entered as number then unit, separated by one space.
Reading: -2 inHg
